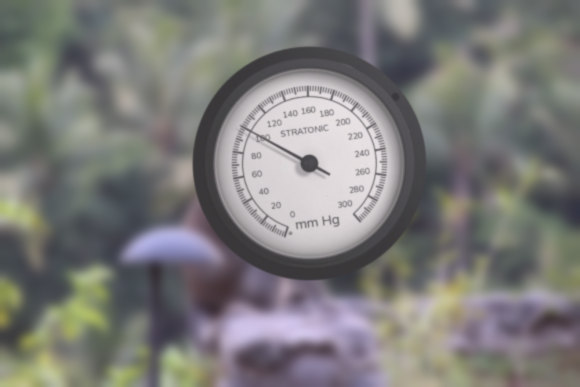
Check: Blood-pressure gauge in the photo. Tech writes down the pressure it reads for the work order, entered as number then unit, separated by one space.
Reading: 100 mmHg
